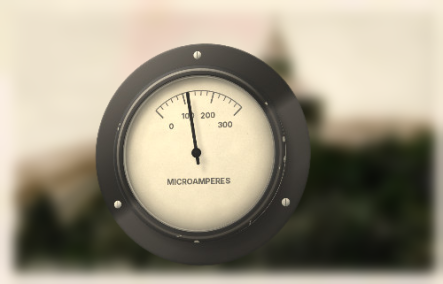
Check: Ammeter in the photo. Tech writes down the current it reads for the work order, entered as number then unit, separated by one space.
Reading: 120 µA
